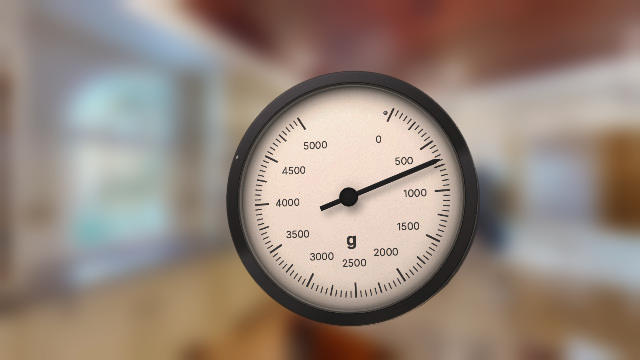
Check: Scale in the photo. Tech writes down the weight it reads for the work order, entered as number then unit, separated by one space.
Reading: 700 g
